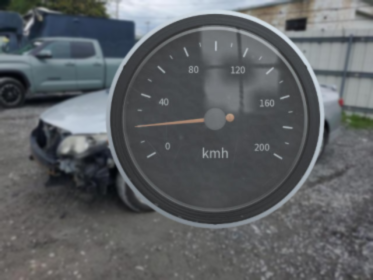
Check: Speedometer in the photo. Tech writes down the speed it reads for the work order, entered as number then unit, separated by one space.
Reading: 20 km/h
